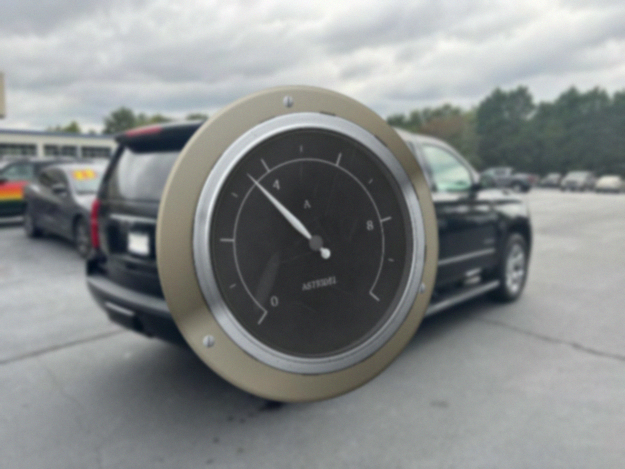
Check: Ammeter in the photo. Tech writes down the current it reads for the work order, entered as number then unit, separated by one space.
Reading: 3.5 A
